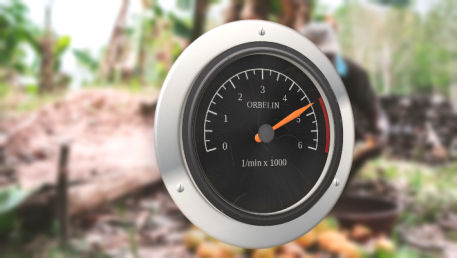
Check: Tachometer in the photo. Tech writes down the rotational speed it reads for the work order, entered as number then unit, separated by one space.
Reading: 4750 rpm
